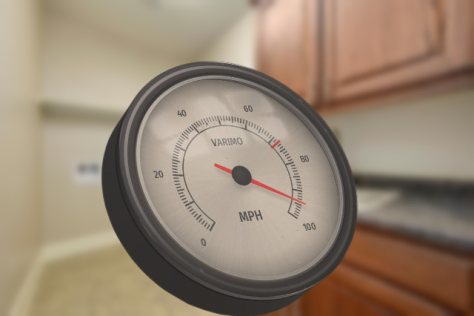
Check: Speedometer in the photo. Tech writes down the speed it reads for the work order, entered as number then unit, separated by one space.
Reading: 95 mph
